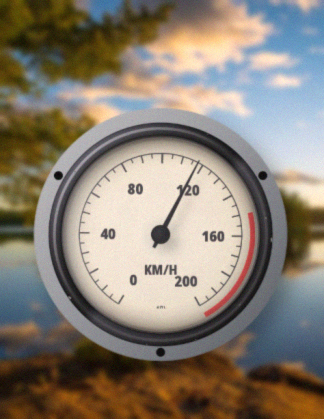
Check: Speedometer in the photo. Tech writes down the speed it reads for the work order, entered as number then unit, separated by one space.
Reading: 117.5 km/h
